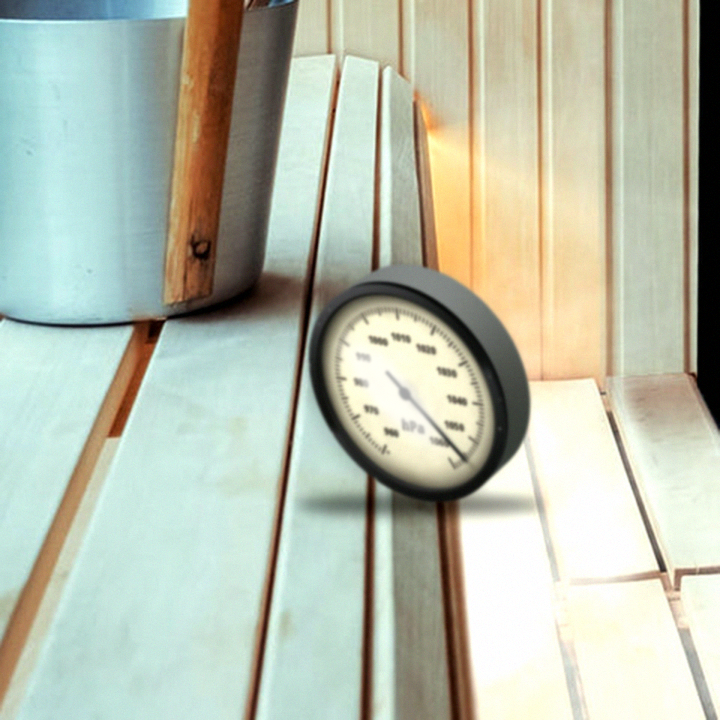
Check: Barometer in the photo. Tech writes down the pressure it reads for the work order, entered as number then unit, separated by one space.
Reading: 1055 hPa
